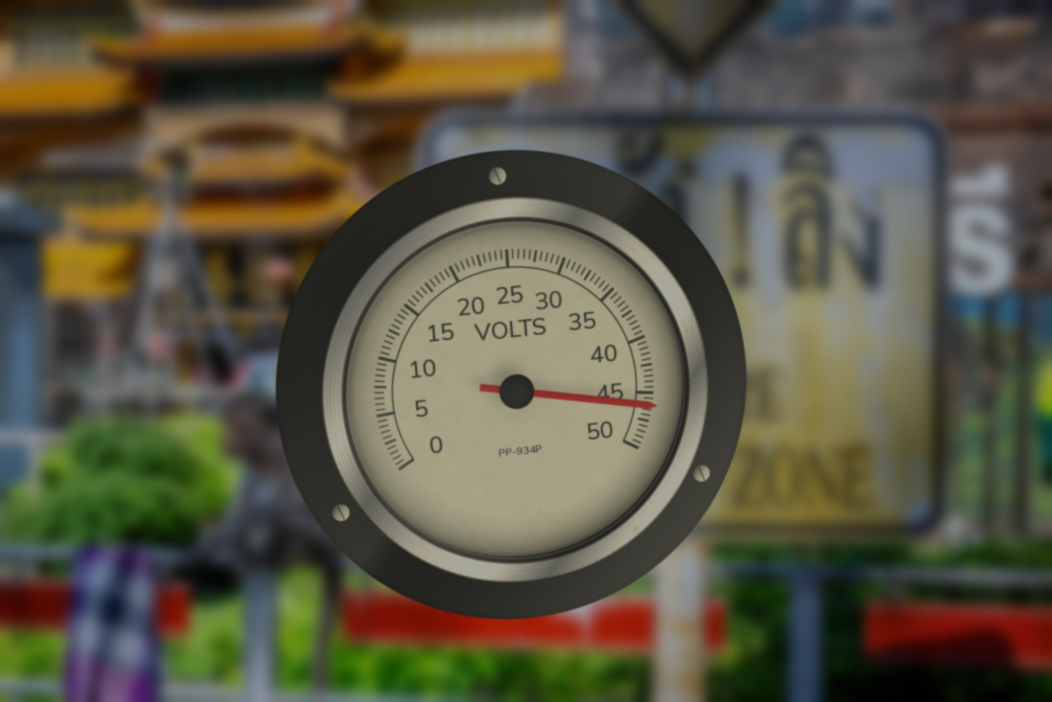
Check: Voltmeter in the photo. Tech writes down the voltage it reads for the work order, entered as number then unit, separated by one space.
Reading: 46 V
